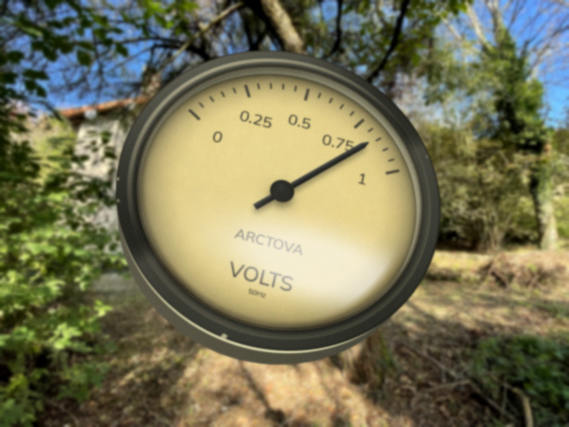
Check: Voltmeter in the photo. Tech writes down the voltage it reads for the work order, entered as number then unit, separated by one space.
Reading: 0.85 V
